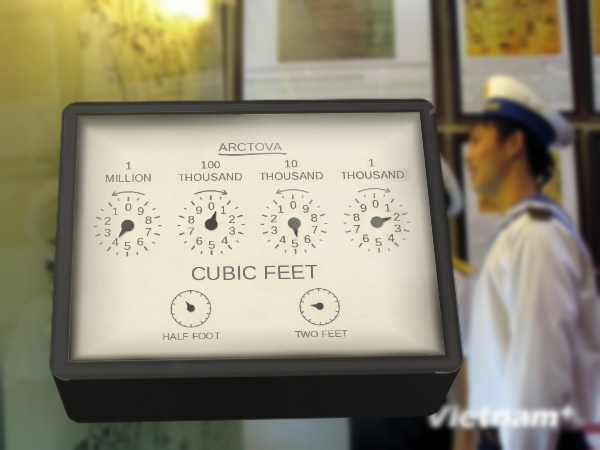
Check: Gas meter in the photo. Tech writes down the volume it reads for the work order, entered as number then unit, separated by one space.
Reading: 405200 ft³
